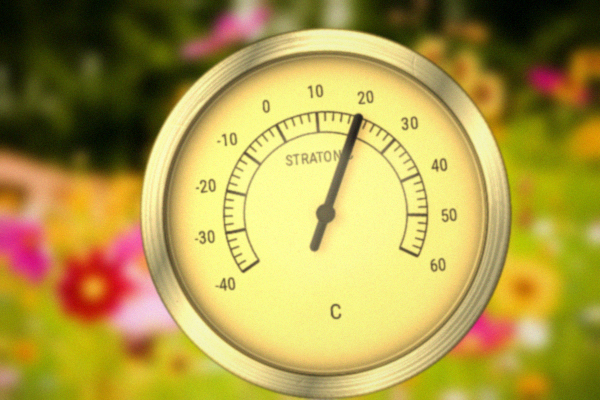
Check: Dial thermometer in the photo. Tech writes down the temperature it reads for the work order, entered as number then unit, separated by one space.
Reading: 20 °C
